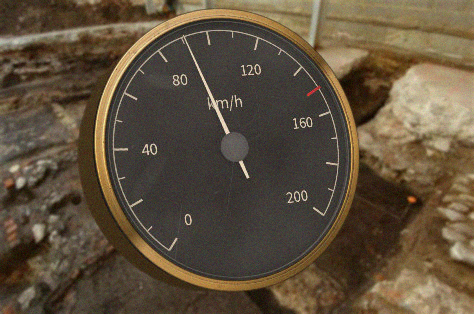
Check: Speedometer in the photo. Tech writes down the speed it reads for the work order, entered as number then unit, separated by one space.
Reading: 90 km/h
